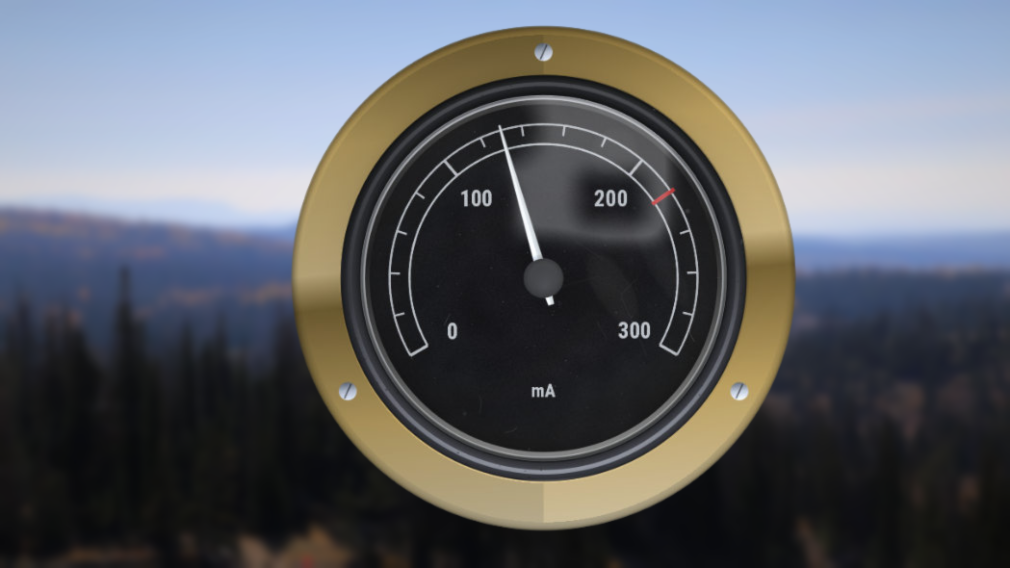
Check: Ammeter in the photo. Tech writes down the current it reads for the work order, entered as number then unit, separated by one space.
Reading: 130 mA
